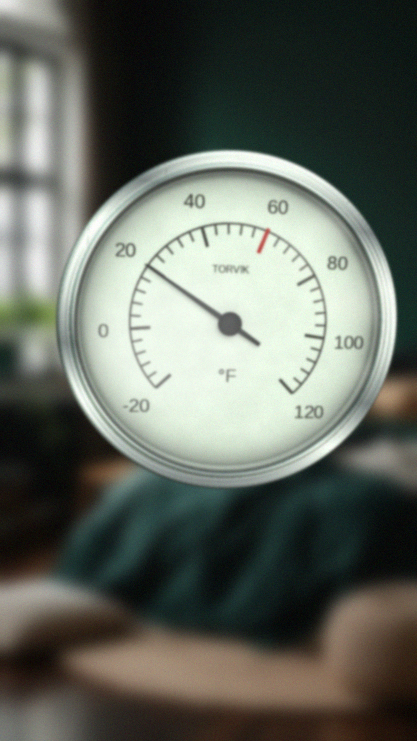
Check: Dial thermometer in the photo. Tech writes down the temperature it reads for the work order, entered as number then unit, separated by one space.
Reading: 20 °F
